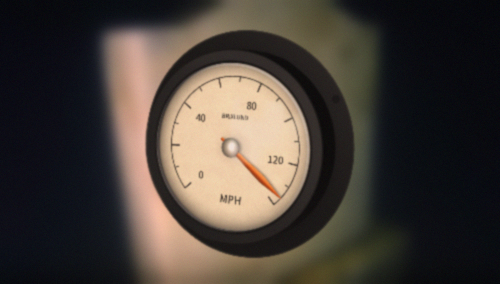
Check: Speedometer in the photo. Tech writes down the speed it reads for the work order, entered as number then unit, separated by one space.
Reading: 135 mph
